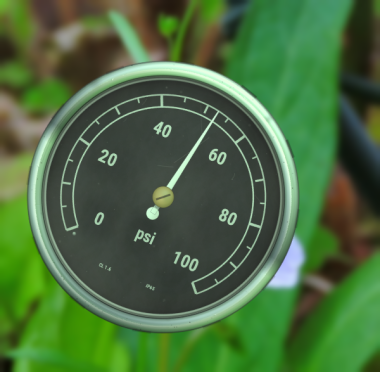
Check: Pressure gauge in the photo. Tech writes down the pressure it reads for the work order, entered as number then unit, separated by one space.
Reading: 52.5 psi
